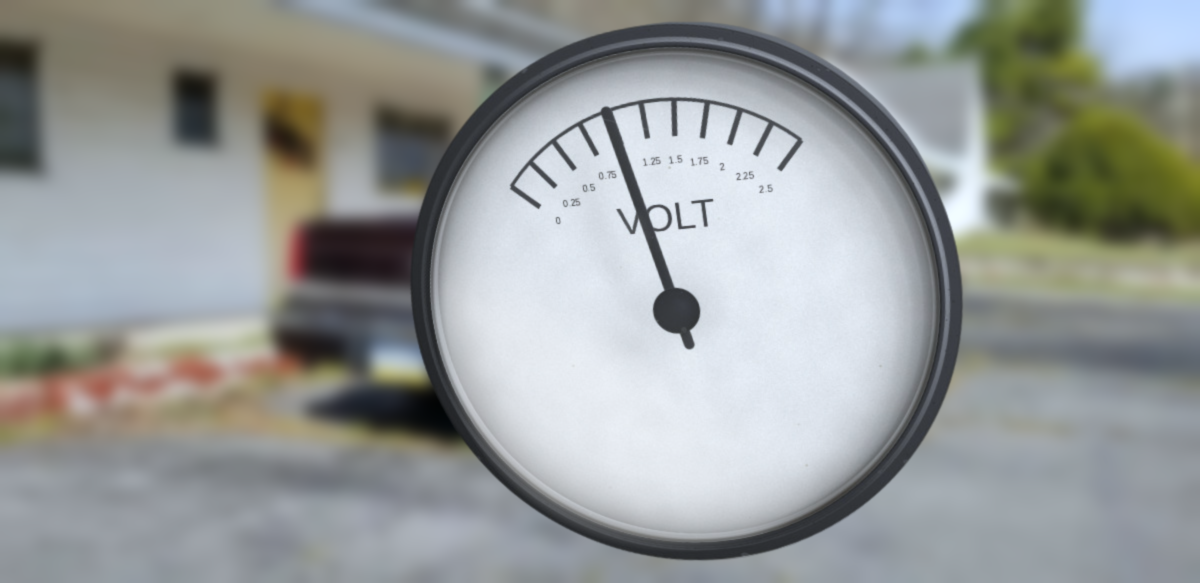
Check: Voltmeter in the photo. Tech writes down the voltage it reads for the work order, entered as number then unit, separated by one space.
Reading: 1 V
